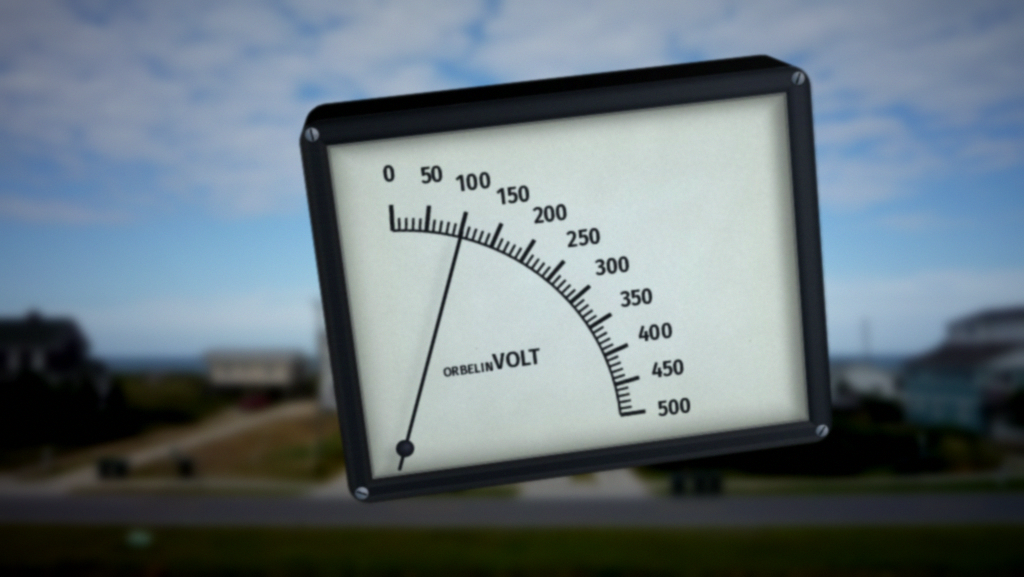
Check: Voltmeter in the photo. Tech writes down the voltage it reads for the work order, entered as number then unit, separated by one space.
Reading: 100 V
